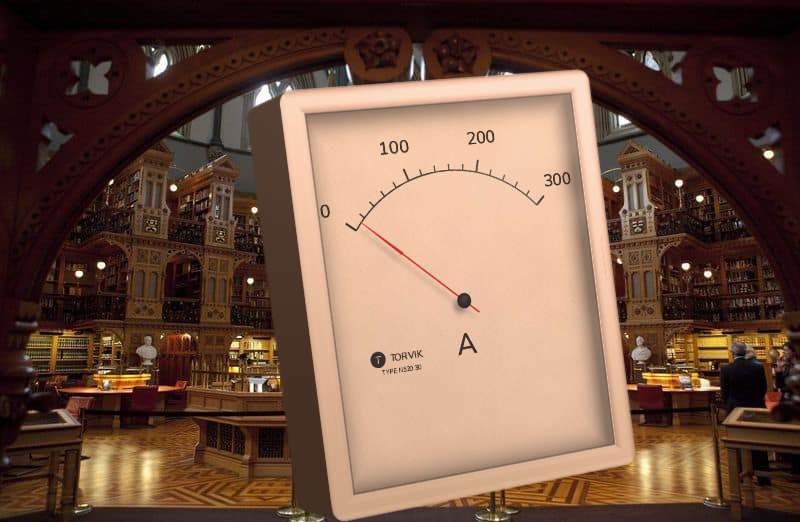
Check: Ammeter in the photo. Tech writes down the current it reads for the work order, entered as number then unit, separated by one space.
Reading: 10 A
